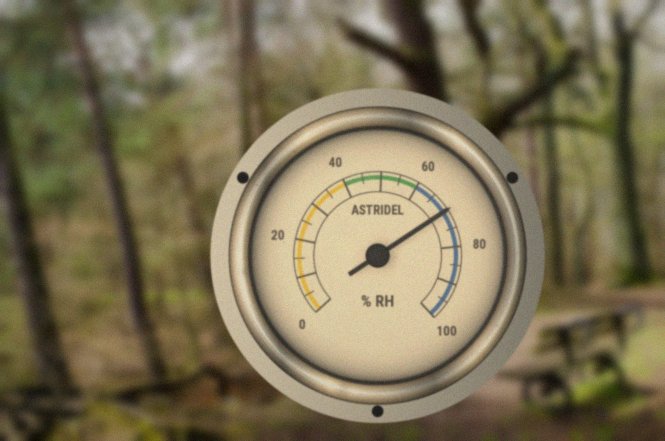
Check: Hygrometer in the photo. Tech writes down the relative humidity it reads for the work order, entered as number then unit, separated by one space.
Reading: 70 %
